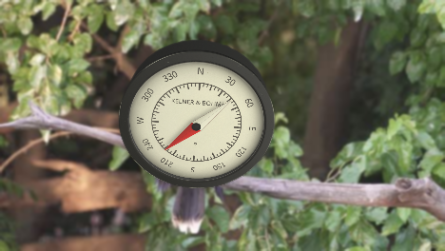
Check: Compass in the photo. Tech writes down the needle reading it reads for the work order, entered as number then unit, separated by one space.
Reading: 225 °
